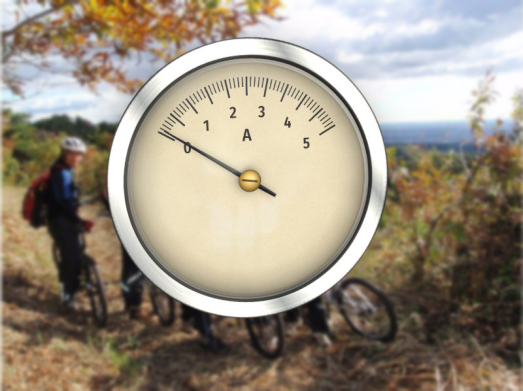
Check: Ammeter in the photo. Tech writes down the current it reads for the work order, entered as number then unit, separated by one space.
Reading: 0.1 A
